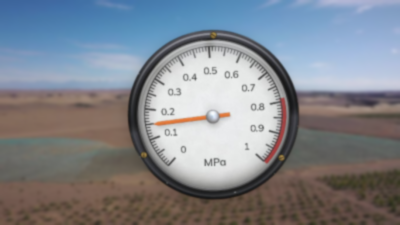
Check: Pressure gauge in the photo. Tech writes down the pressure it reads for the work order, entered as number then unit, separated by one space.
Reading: 0.15 MPa
